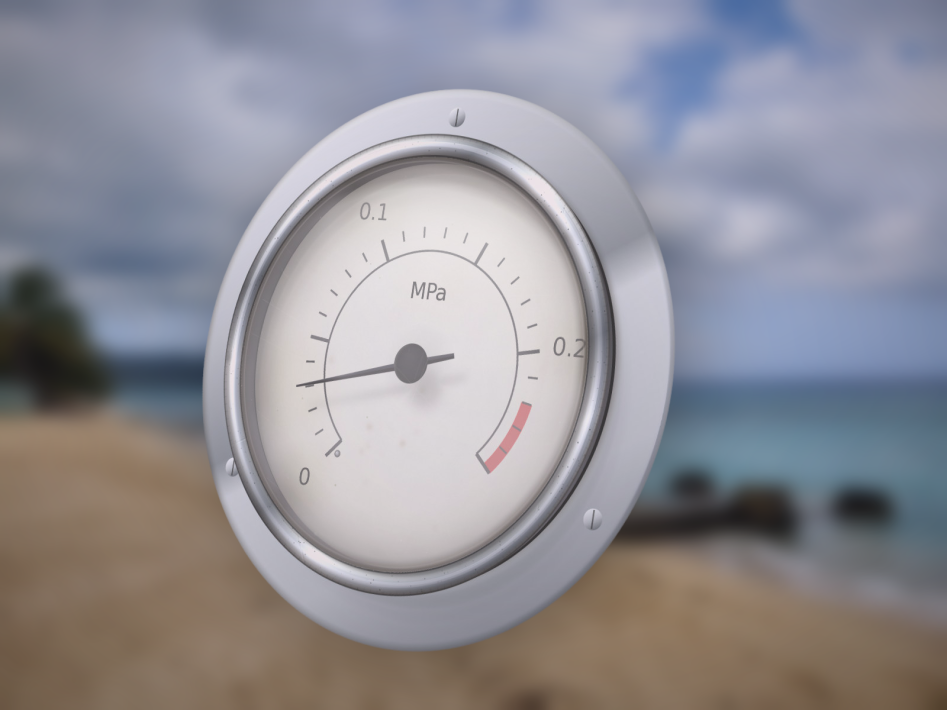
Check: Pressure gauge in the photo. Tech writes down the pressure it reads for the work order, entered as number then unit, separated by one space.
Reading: 0.03 MPa
